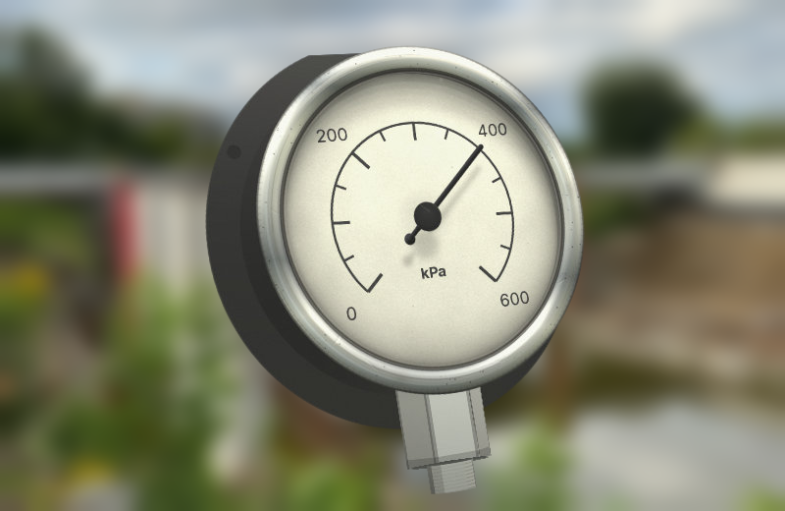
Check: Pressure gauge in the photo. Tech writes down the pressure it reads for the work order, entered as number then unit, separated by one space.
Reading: 400 kPa
